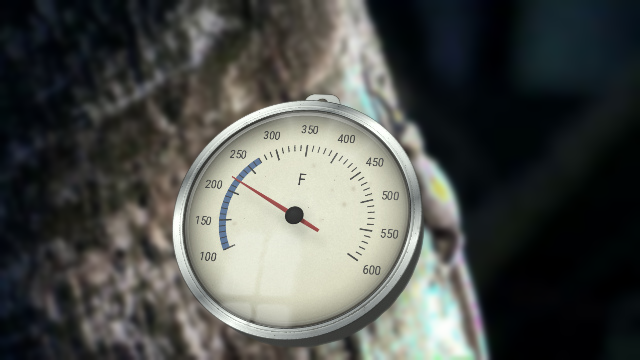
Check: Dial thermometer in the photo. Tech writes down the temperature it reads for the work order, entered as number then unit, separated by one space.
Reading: 220 °F
